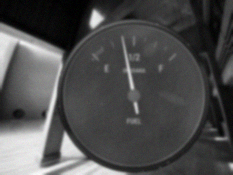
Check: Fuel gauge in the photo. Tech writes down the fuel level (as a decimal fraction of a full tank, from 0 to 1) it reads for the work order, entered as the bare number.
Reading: 0.375
